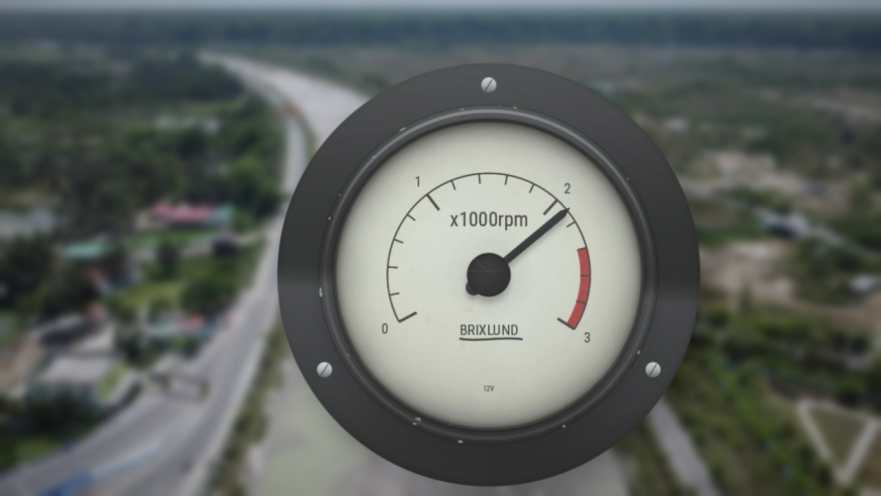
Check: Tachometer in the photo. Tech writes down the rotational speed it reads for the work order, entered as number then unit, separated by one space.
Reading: 2100 rpm
